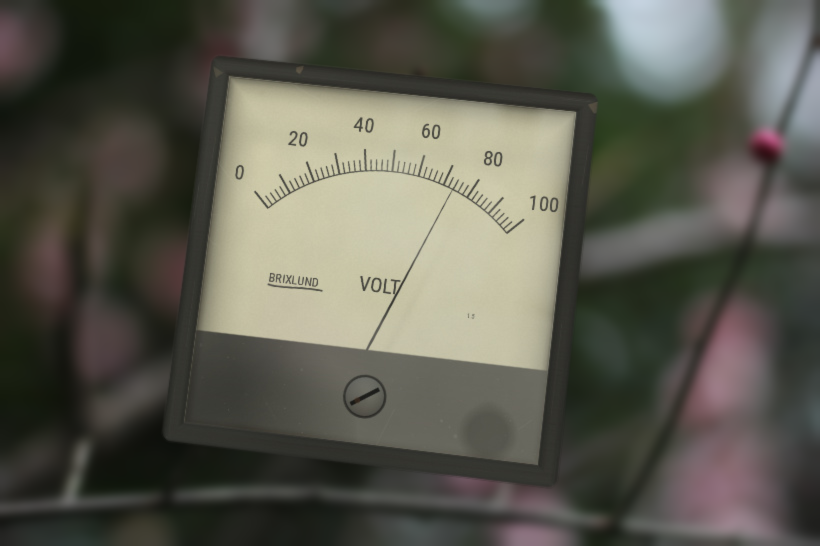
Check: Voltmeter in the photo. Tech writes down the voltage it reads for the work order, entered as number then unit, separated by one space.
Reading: 74 V
